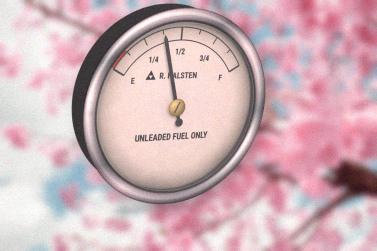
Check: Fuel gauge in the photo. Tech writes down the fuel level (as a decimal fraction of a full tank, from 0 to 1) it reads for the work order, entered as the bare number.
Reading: 0.375
